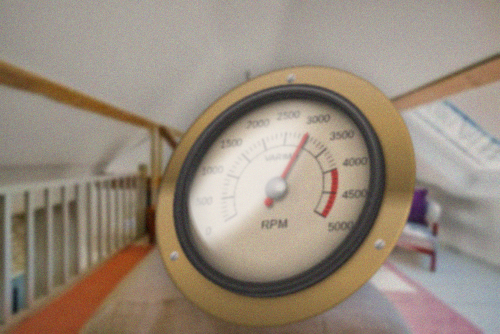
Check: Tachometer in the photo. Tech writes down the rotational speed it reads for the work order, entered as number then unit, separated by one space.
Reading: 3000 rpm
